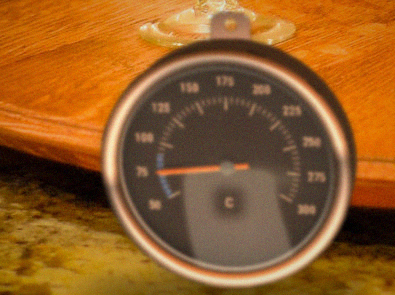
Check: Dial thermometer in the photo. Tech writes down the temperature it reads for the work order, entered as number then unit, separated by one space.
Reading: 75 °C
